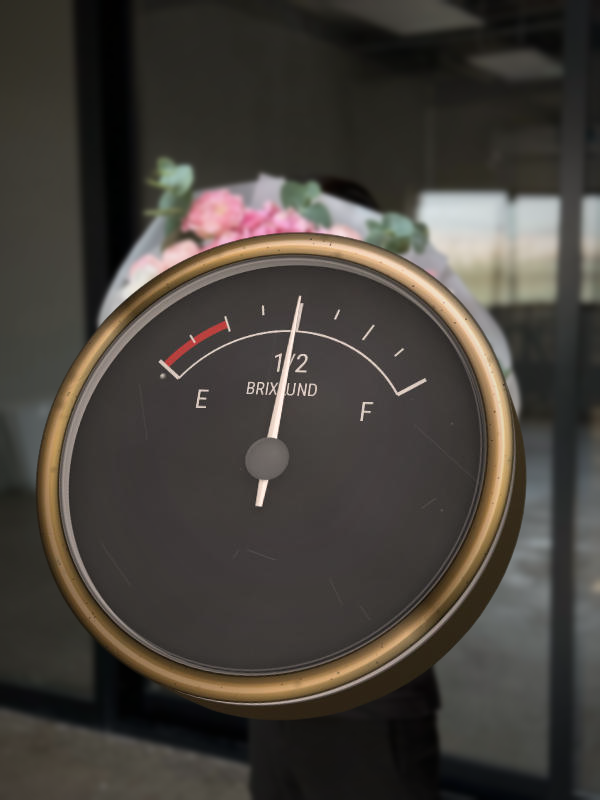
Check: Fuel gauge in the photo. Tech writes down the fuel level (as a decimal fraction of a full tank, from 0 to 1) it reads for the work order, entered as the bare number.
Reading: 0.5
